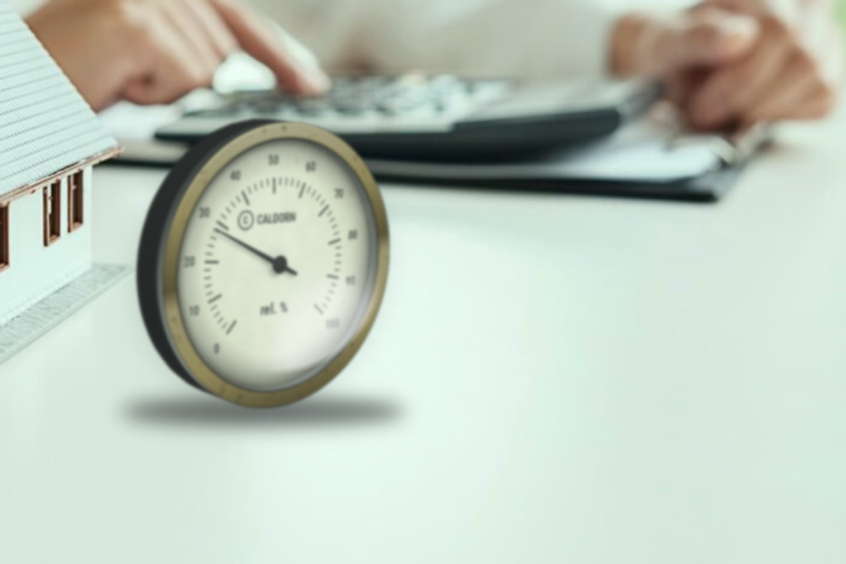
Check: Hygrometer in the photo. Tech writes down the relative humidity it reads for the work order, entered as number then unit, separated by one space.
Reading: 28 %
